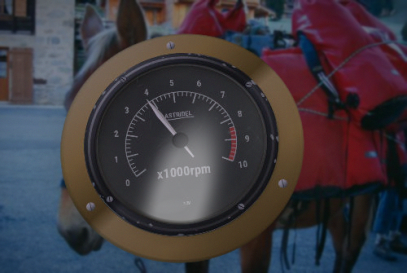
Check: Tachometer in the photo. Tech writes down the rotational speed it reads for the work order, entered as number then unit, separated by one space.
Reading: 3800 rpm
